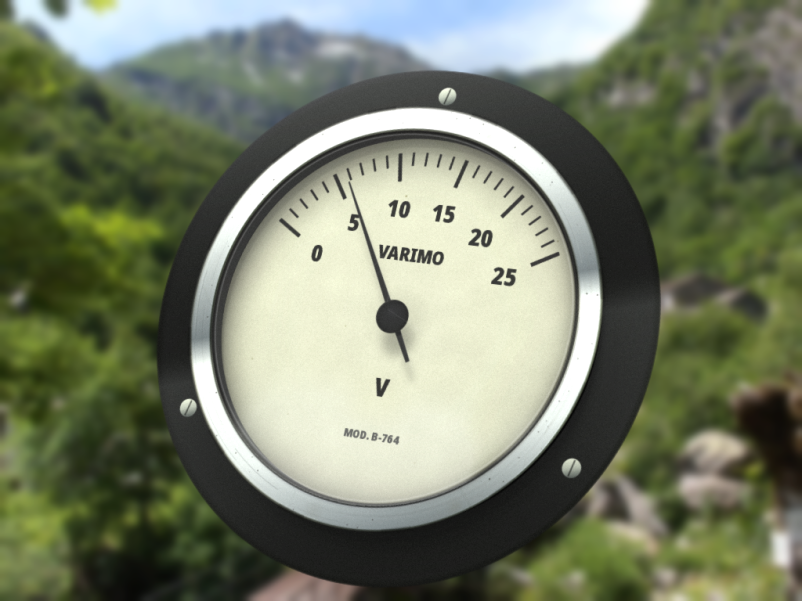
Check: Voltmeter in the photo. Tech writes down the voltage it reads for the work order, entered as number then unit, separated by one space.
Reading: 6 V
